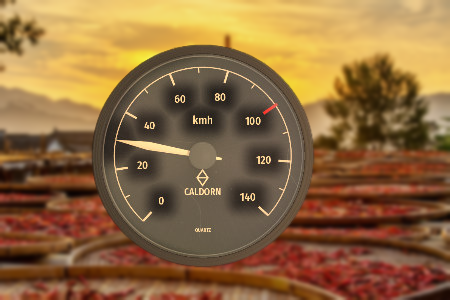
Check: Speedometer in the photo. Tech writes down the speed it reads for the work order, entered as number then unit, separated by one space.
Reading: 30 km/h
